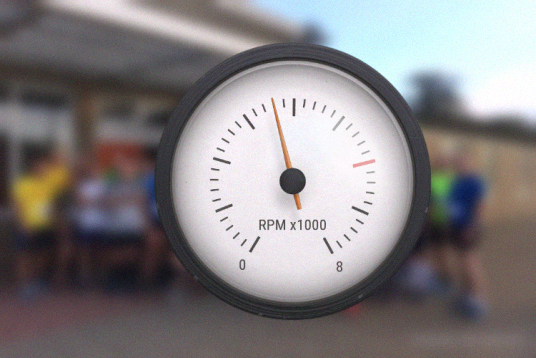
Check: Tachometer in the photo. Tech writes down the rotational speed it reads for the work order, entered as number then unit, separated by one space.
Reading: 3600 rpm
